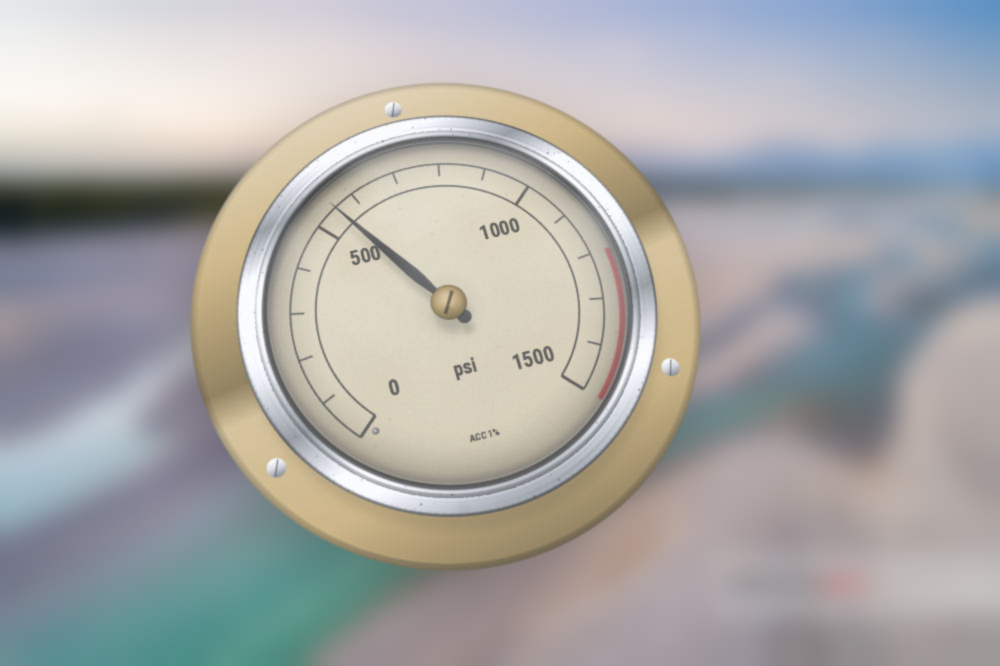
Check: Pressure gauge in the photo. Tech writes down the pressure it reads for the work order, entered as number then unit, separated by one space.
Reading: 550 psi
